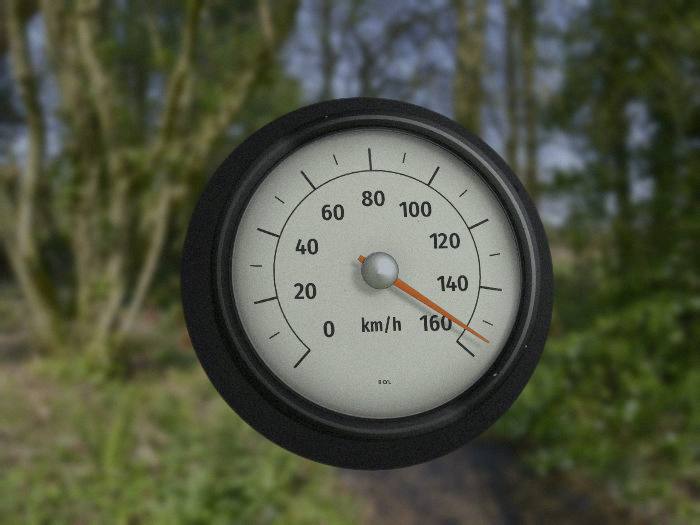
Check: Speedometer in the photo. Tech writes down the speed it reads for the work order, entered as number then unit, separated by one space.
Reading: 155 km/h
